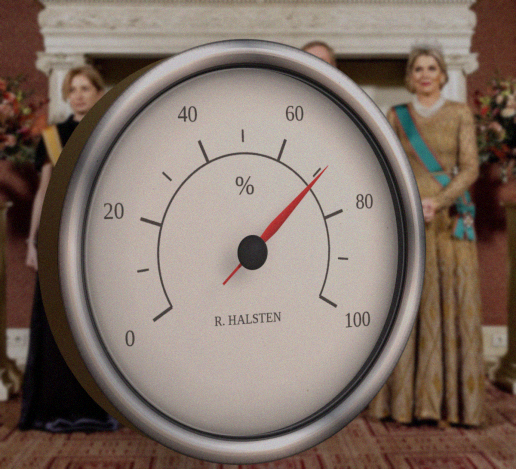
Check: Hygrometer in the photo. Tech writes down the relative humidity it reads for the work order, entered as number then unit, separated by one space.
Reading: 70 %
